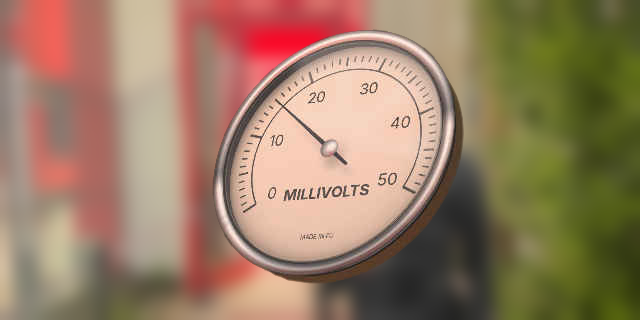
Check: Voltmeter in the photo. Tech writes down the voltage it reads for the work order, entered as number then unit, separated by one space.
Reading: 15 mV
